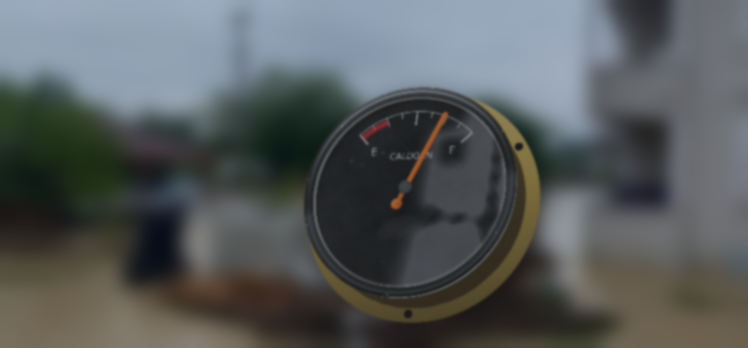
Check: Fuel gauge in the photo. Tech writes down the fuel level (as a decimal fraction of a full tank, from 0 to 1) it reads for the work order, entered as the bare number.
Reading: 0.75
